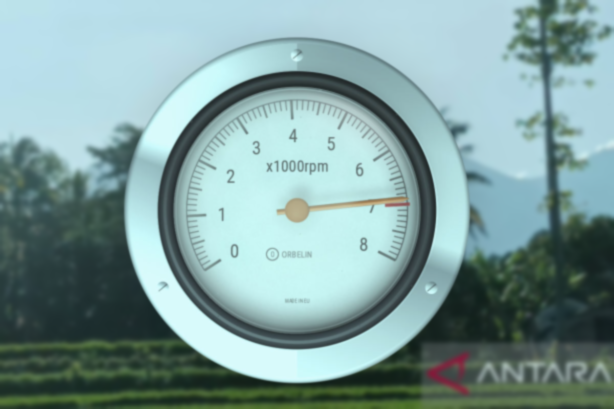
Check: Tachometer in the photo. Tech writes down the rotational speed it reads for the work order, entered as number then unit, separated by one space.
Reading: 6900 rpm
